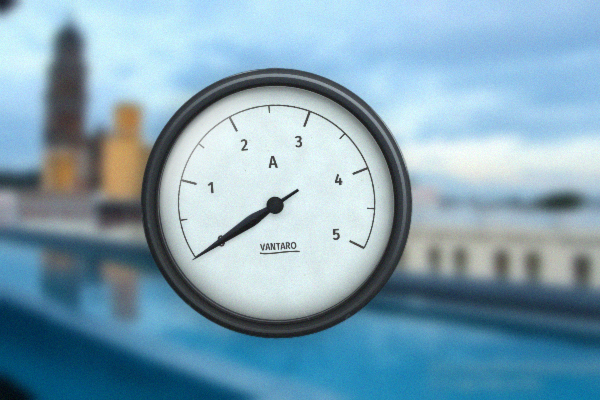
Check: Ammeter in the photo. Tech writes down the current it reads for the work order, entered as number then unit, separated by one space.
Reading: 0 A
